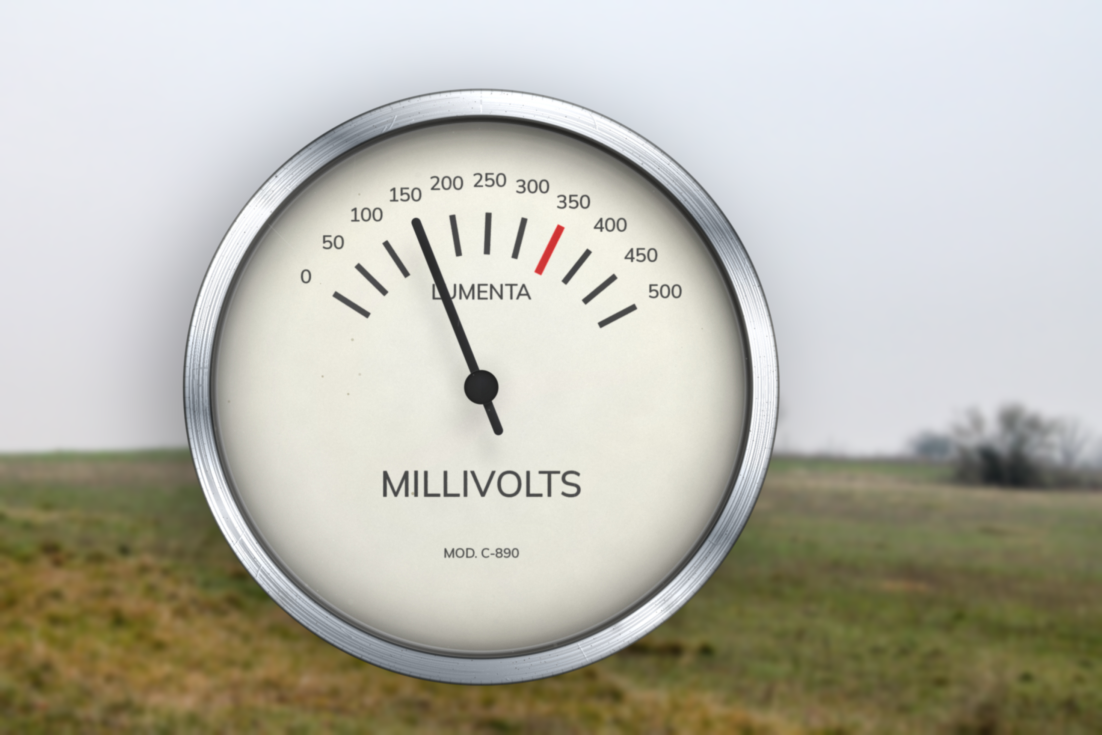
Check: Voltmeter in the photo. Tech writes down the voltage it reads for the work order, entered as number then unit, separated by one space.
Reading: 150 mV
